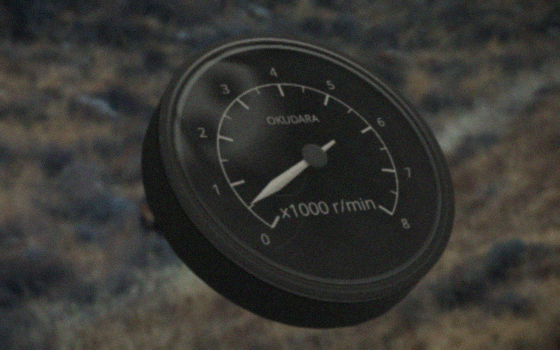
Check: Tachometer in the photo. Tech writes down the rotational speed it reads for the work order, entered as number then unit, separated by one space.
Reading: 500 rpm
